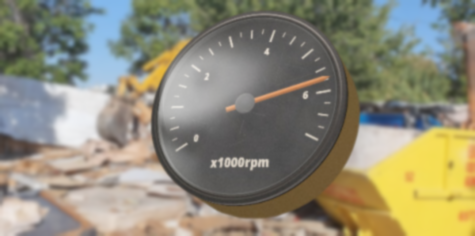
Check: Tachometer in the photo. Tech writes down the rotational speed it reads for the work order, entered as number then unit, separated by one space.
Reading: 5750 rpm
